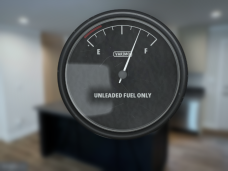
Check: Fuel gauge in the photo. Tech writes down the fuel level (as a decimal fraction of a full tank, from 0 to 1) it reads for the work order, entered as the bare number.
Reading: 0.75
